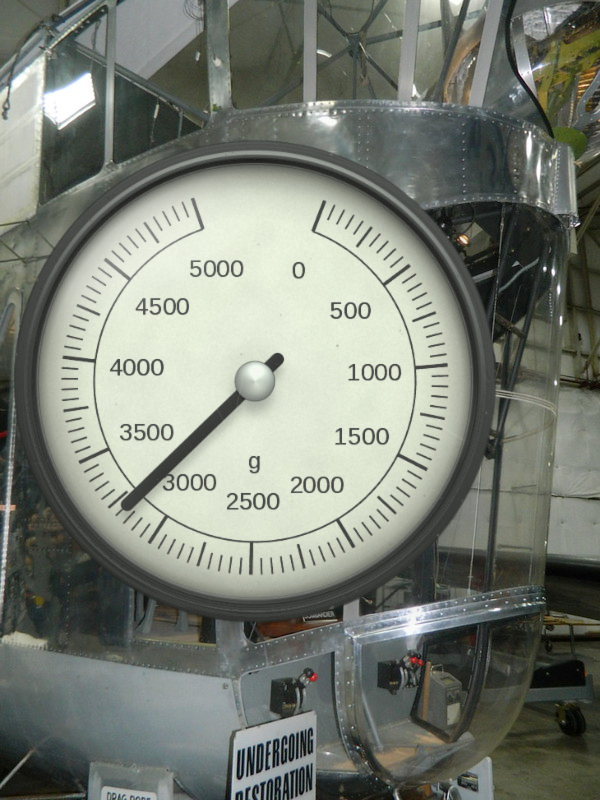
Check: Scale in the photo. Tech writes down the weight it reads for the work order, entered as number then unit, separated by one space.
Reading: 3200 g
